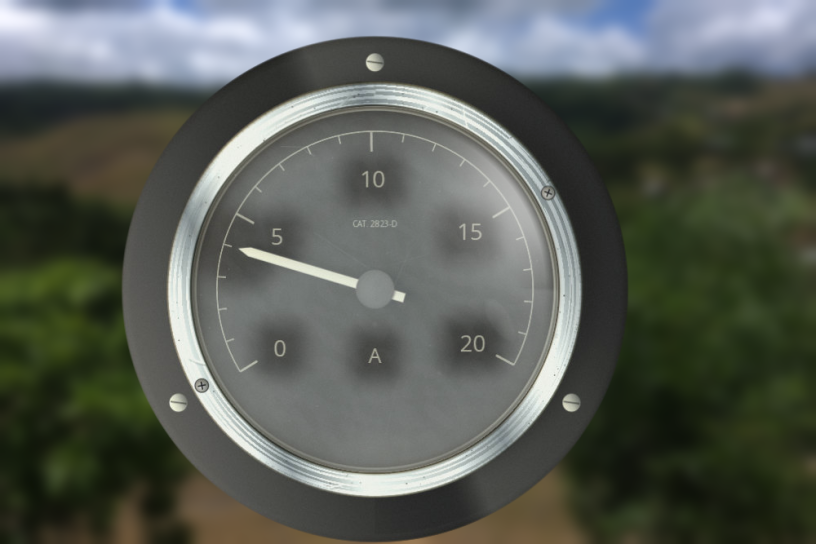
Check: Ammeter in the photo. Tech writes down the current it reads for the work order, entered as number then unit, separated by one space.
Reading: 4 A
